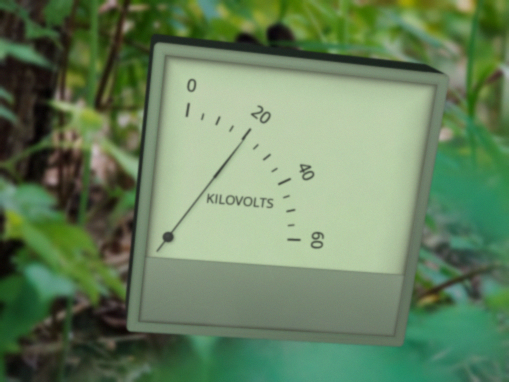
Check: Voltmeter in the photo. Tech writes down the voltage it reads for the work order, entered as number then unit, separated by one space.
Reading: 20 kV
